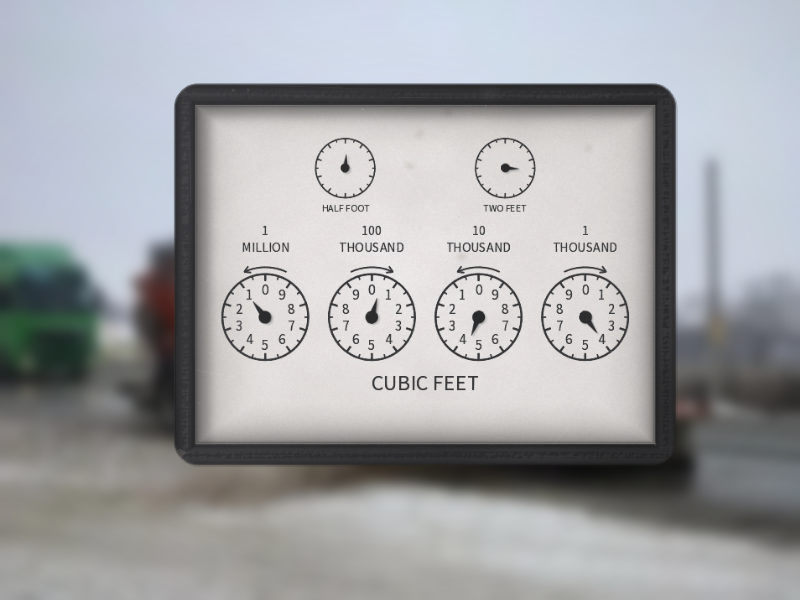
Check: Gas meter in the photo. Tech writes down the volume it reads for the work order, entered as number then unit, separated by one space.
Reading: 104400 ft³
